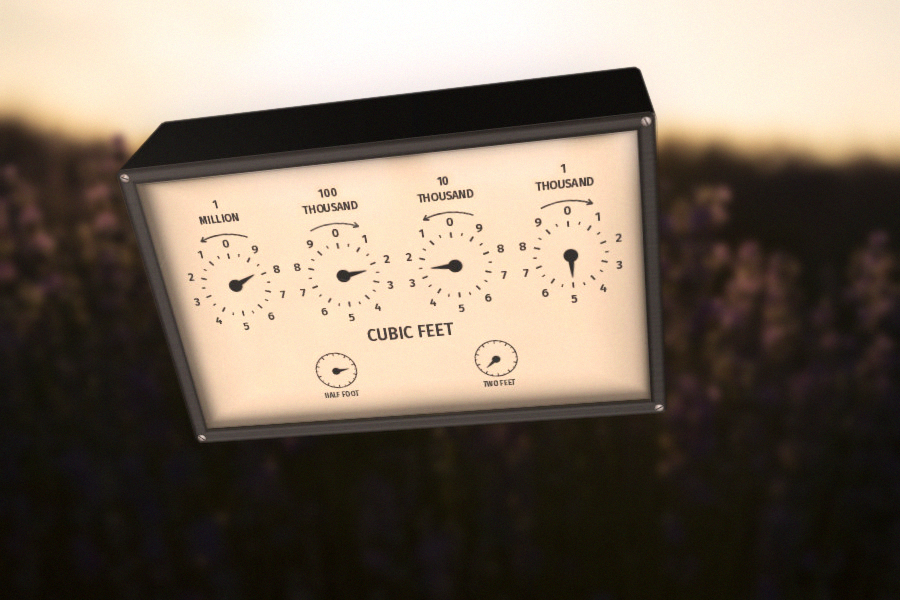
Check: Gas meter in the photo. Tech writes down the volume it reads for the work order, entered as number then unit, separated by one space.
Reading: 822500 ft³
